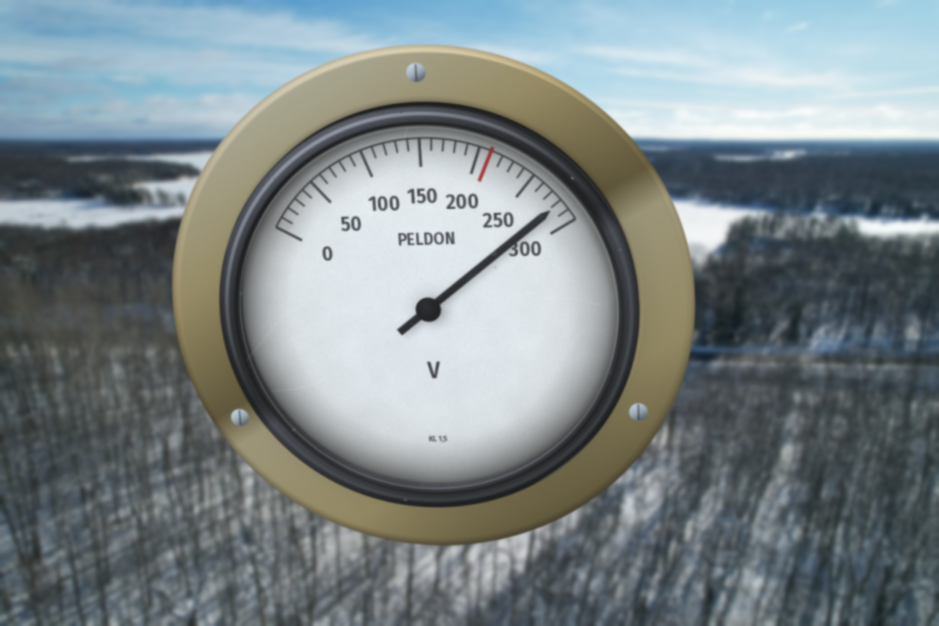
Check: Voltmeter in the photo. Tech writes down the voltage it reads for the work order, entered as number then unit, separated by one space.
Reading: 280 V
